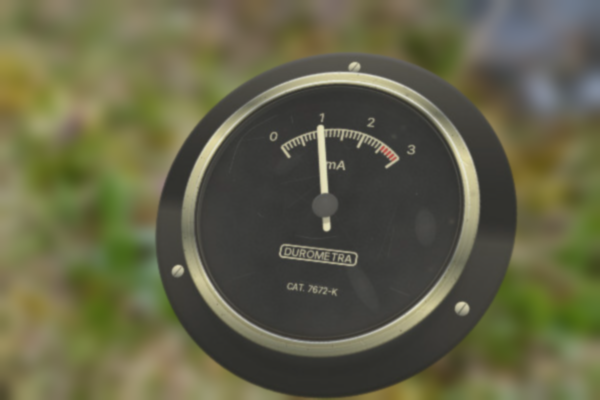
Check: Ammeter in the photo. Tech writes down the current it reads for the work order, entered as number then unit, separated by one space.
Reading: 1 mA
